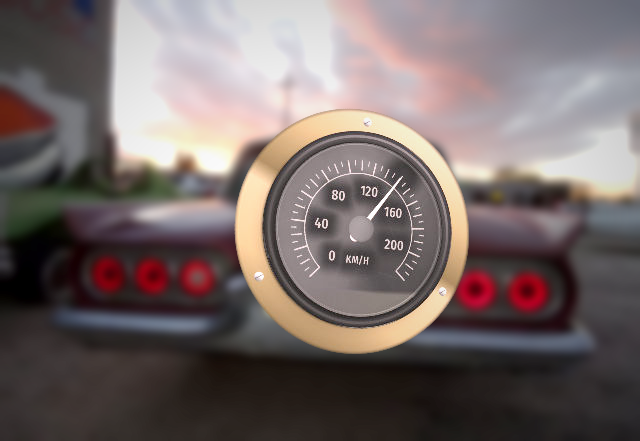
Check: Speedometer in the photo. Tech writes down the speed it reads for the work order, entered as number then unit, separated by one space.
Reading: 140 km/h
